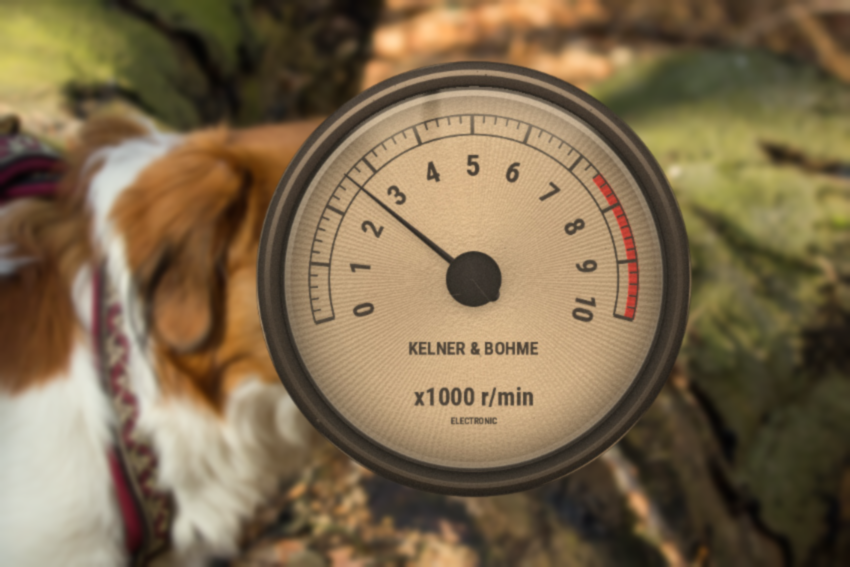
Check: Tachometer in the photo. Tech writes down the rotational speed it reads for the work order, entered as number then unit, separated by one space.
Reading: 2600 rpm
